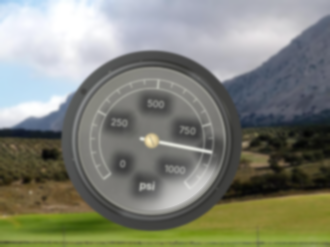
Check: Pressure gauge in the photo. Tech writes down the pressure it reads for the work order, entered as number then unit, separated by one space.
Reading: 850 psi
